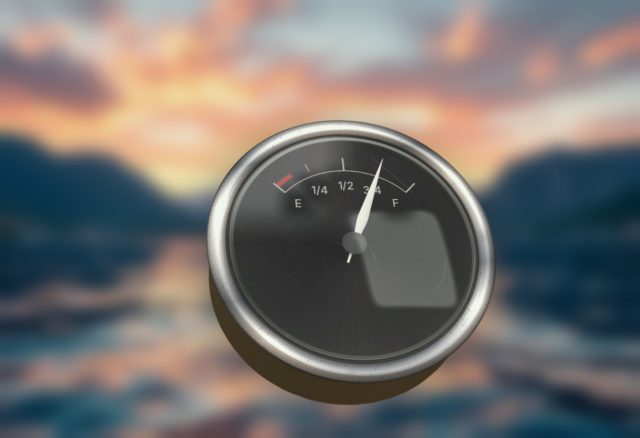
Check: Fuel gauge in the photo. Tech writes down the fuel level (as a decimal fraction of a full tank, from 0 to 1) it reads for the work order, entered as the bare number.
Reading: 0.75
